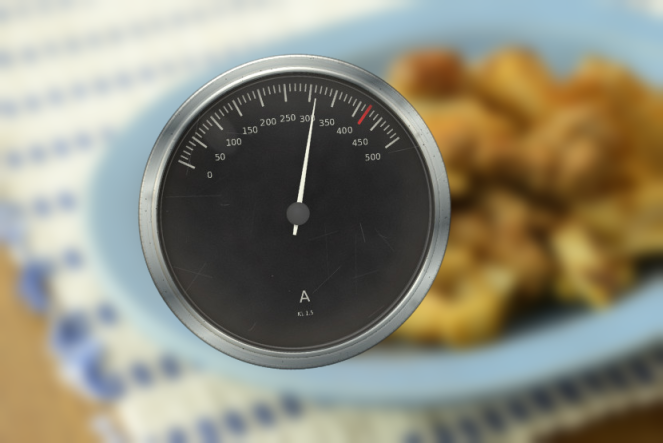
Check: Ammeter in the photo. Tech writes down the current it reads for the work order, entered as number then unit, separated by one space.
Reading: 310 A
